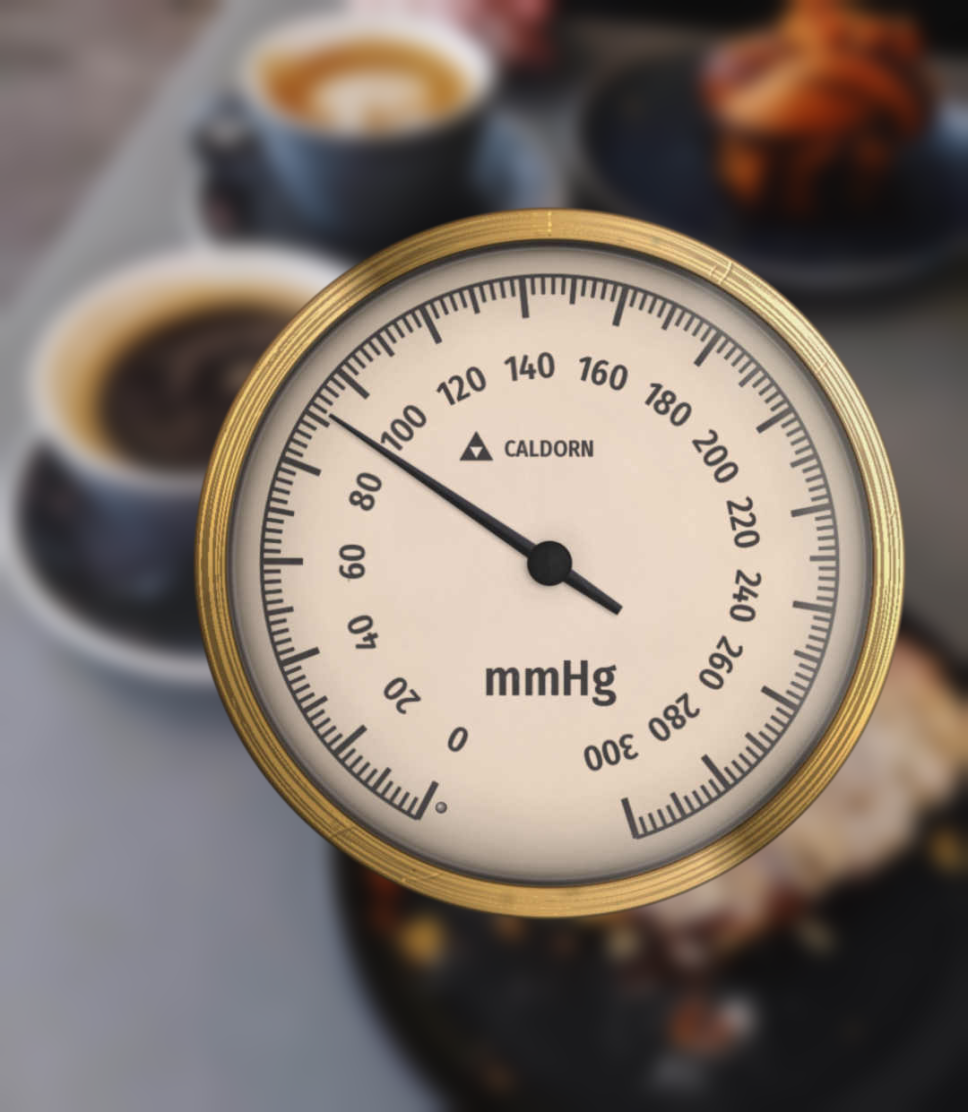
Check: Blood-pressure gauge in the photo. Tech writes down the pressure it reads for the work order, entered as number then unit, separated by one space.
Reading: 92 mmHg
